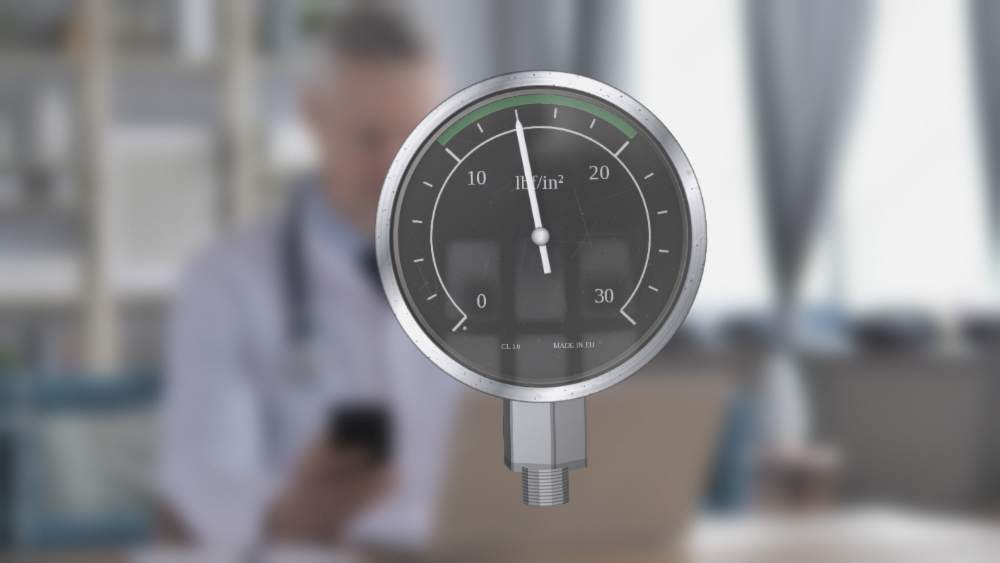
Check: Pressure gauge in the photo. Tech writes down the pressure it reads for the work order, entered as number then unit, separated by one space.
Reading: 14 psi
